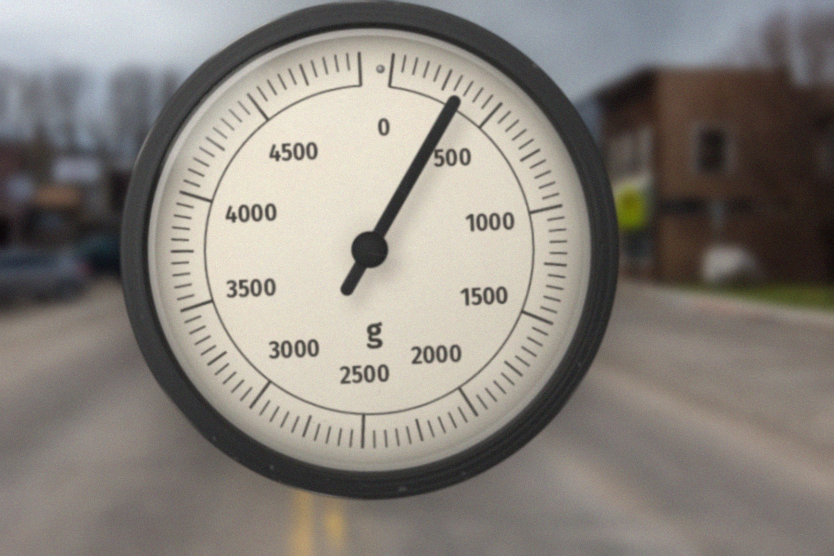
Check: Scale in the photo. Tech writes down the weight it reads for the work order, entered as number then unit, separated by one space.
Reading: 325 g
